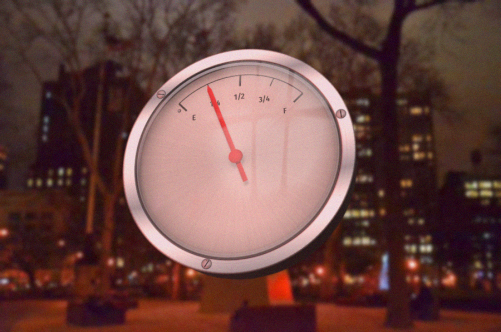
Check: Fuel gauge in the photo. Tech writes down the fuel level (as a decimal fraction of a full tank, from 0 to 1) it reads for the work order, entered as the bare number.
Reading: 0.25
